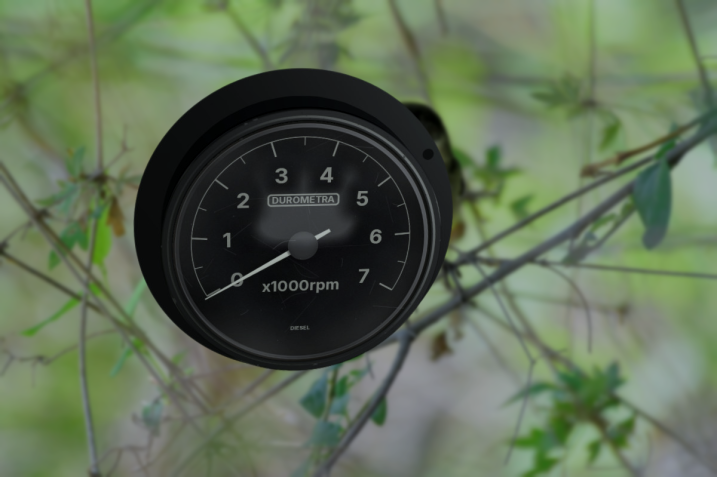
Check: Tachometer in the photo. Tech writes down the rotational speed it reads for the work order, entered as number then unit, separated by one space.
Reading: 0 rpm
